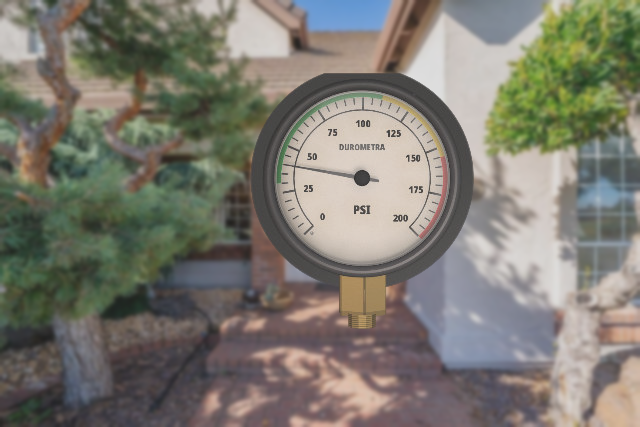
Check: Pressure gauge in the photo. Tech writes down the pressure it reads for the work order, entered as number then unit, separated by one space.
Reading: 40 psi
